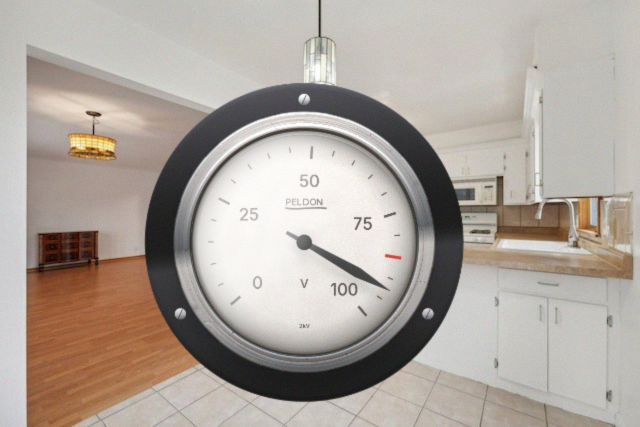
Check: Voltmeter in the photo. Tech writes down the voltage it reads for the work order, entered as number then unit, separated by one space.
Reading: 92.5 V
